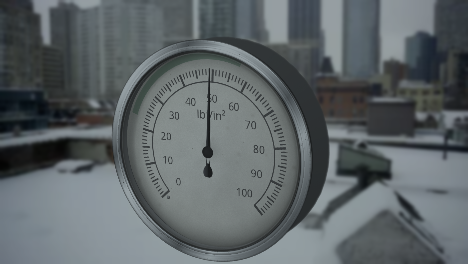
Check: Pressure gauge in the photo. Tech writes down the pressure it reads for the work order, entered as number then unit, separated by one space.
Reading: 50 psi
